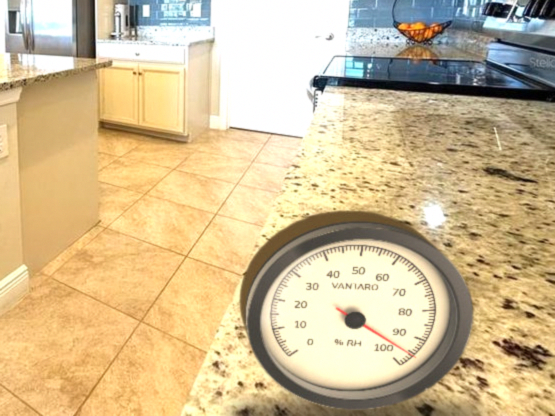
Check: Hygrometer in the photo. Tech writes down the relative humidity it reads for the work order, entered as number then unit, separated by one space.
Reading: 95 %
